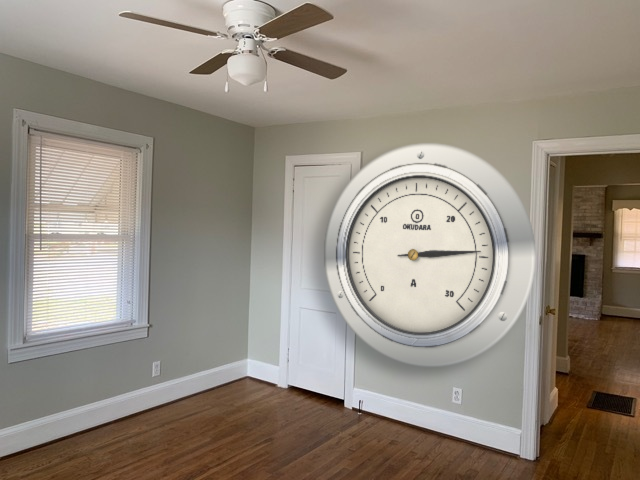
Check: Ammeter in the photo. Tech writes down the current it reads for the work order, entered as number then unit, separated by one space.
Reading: 24.5 A
